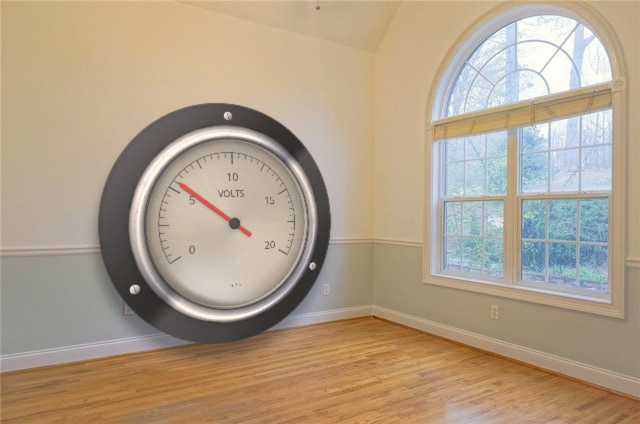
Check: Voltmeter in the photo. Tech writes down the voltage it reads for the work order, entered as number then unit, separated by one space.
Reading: 5.5 V
